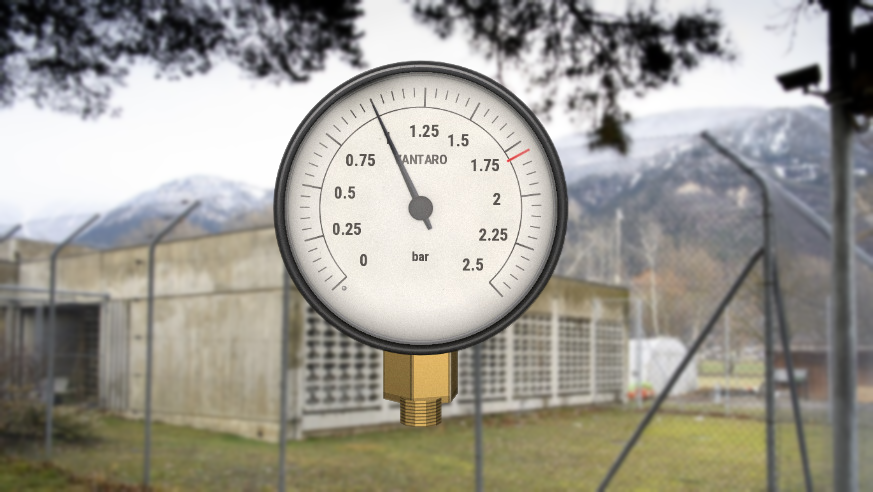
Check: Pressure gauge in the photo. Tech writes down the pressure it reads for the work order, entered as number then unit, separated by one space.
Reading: 1 bar
